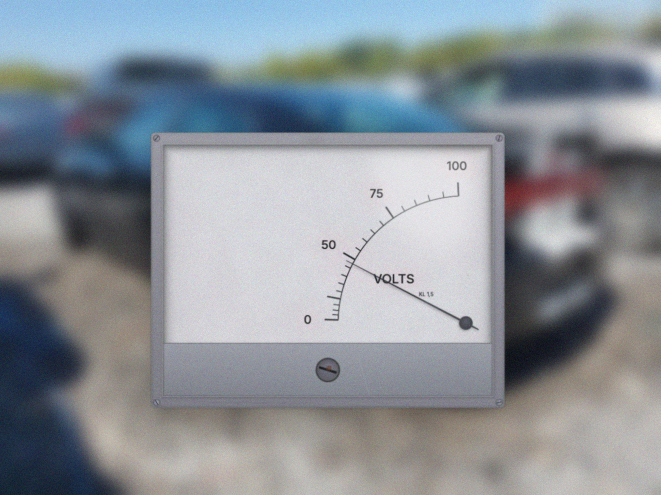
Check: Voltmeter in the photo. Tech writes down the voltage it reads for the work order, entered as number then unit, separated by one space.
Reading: 47.5 V
